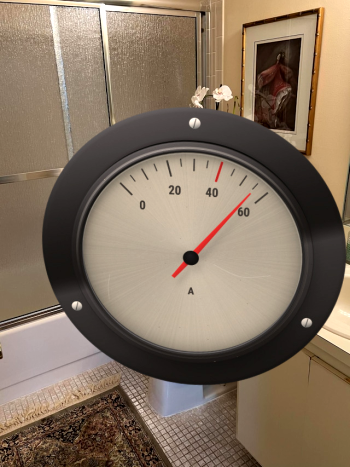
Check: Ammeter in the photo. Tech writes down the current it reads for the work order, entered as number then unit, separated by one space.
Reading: 55 A
